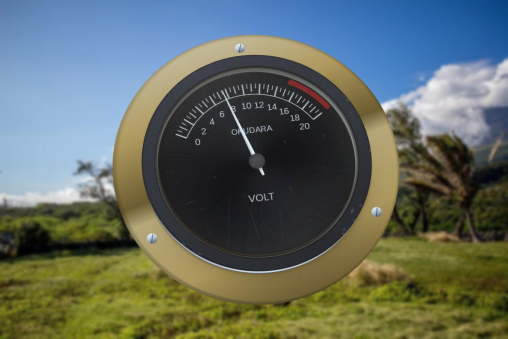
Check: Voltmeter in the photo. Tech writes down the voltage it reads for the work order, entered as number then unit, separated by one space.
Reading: 7.5 V
